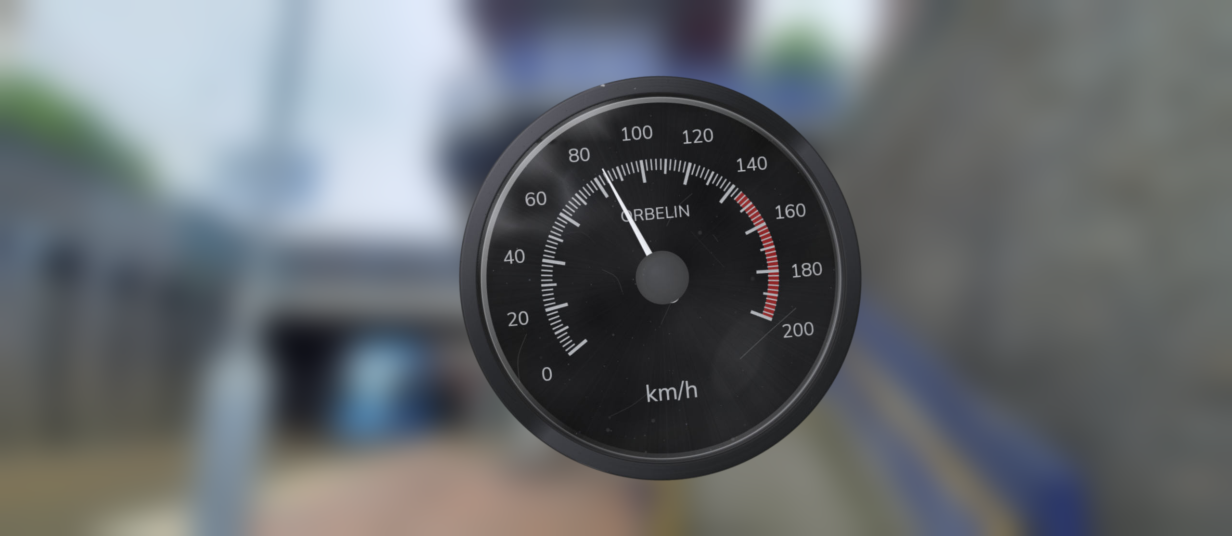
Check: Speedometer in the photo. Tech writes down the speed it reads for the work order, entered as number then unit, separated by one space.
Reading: 84 km/h
